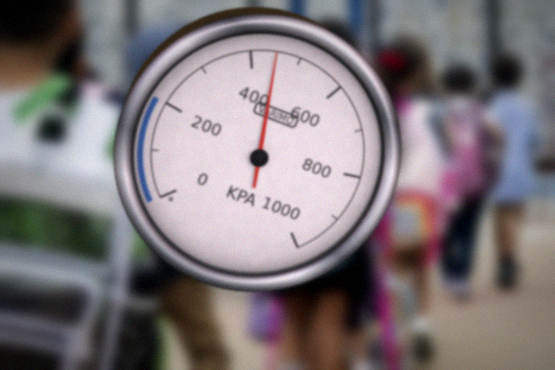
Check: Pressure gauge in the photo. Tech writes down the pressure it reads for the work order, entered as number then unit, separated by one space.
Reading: 450 kPa
